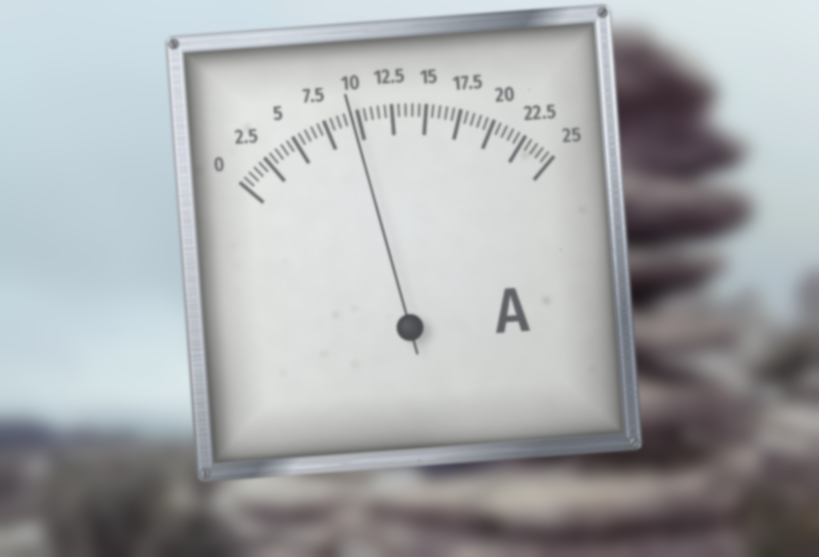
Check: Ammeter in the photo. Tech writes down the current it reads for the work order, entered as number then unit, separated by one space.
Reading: 9.5 A
